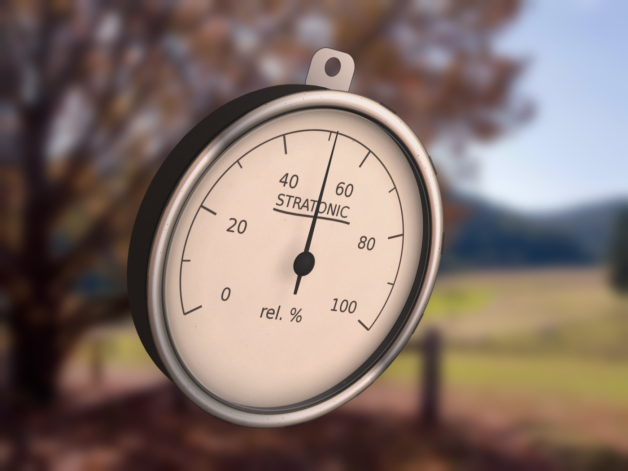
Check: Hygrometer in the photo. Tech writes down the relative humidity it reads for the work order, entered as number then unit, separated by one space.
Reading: 50 %
